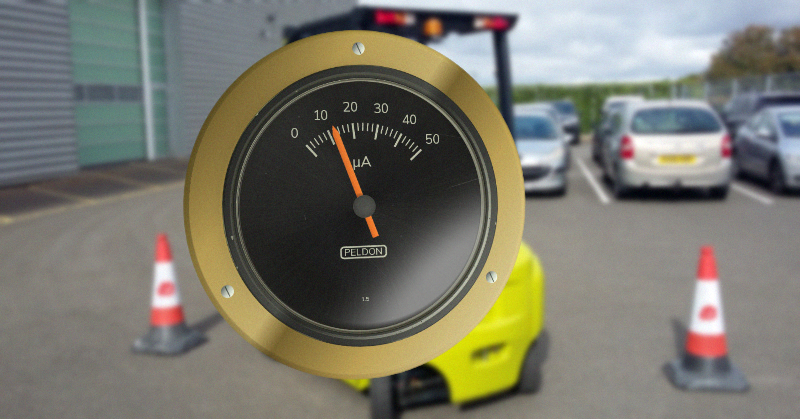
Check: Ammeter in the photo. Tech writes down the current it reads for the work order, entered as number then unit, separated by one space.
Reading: 12 µA
